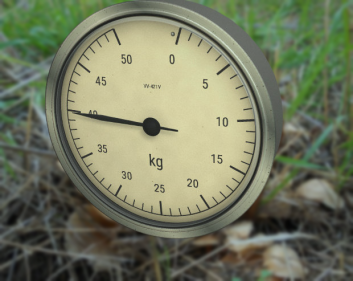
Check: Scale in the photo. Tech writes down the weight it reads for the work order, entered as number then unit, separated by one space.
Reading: 40 kg
